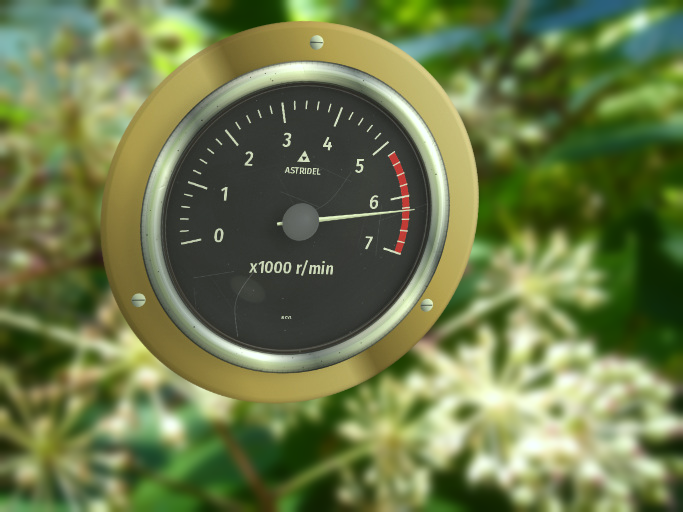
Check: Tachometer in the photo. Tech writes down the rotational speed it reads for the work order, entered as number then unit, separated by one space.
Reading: 6200 rpm
